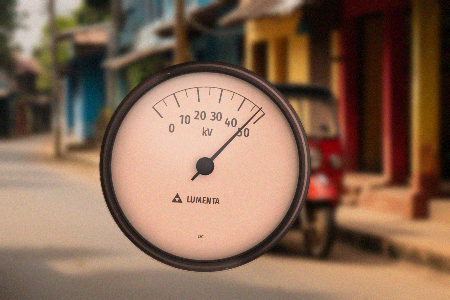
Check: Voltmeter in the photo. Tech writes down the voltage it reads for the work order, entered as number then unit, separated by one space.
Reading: 47.5 kV
